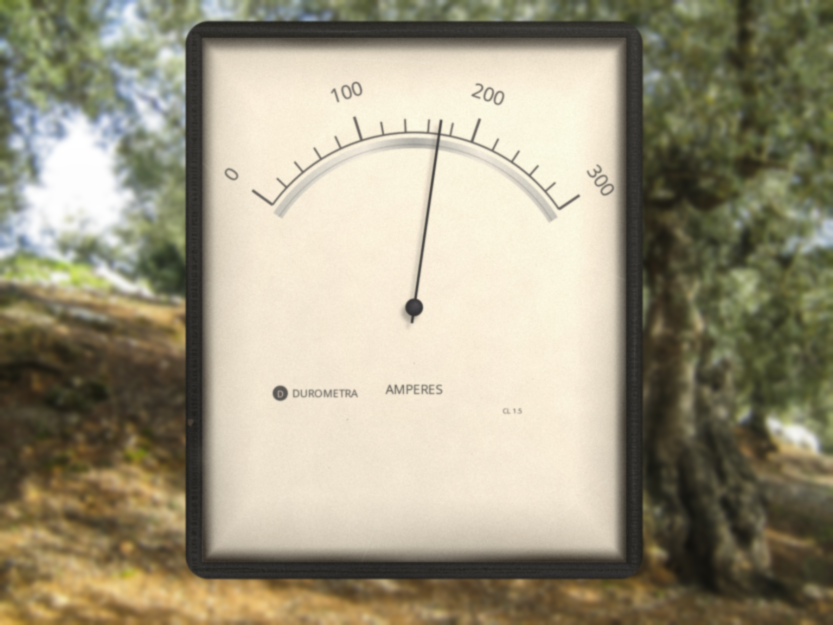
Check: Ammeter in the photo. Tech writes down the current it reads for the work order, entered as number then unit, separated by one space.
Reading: 170 A
